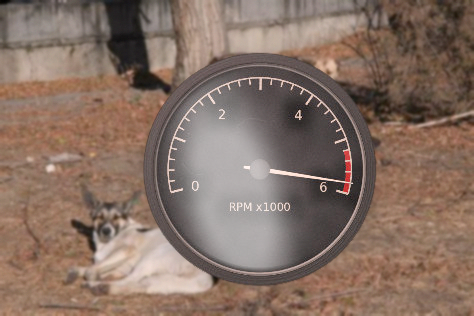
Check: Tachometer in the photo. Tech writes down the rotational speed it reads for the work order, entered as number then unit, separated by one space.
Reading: 5800 rpm
